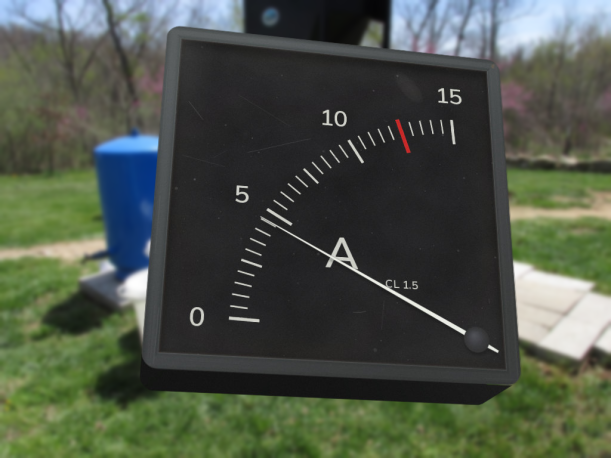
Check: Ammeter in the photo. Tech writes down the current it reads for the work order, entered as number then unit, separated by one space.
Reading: 4.5 A
